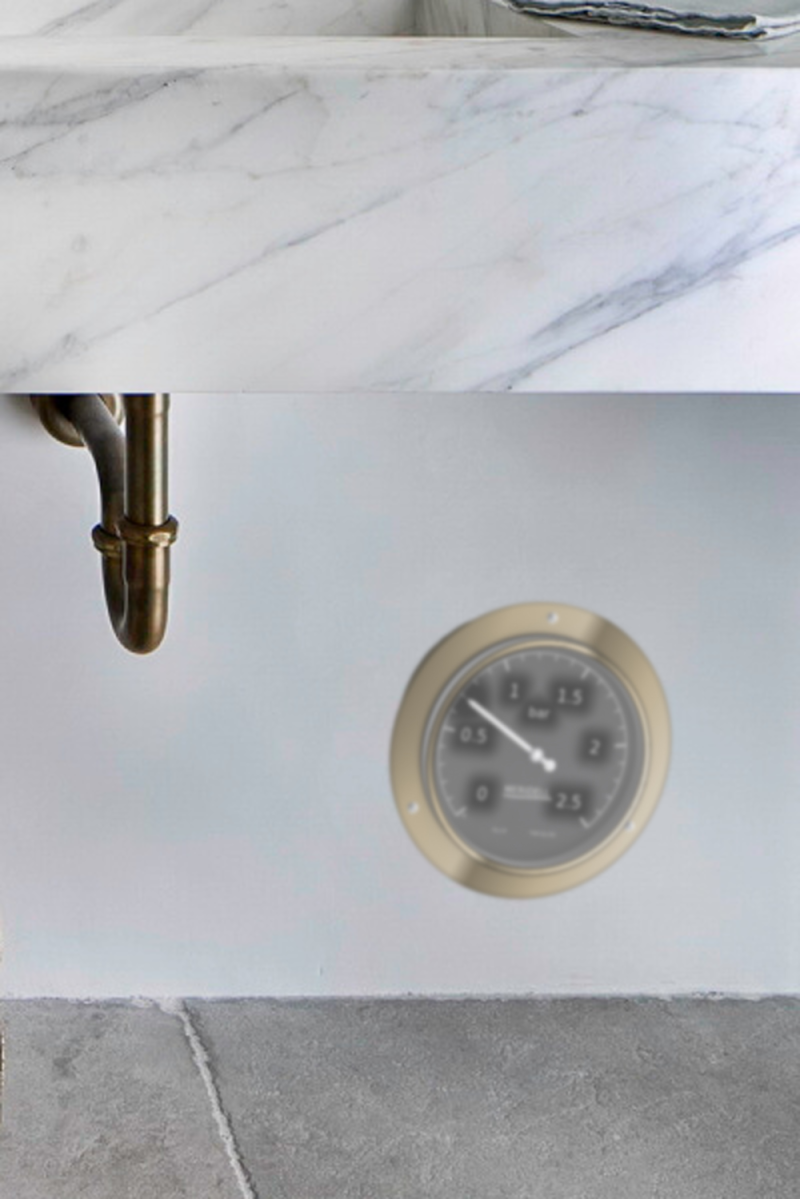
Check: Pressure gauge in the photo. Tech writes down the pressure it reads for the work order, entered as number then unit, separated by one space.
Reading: 0.7 bar
